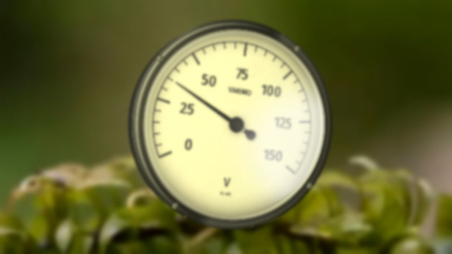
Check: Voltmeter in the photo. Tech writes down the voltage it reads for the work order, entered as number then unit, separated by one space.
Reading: 35 V
